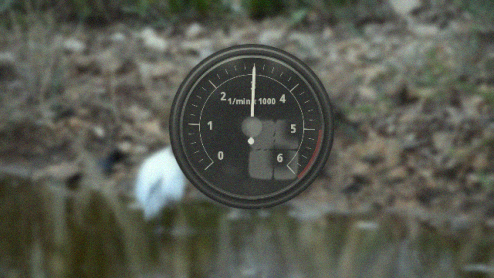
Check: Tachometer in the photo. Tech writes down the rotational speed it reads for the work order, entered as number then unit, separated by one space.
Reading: 3000 rpm
